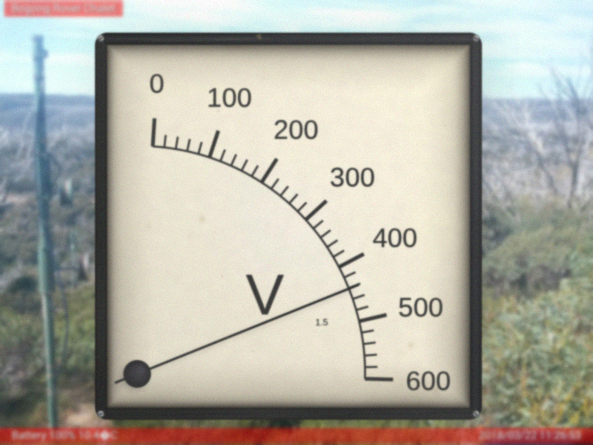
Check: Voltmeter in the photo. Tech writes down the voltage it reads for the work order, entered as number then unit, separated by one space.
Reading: 440 V
